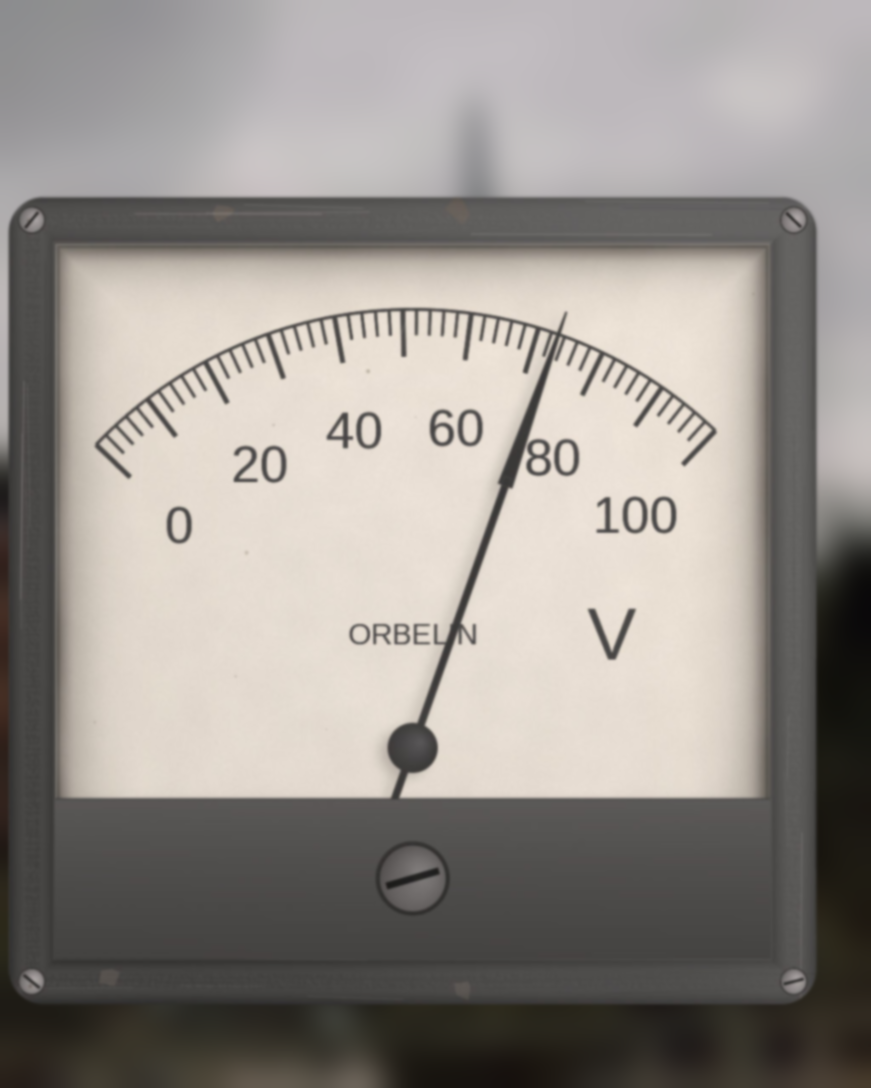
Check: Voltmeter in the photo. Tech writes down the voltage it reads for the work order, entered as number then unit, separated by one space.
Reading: 73 V
